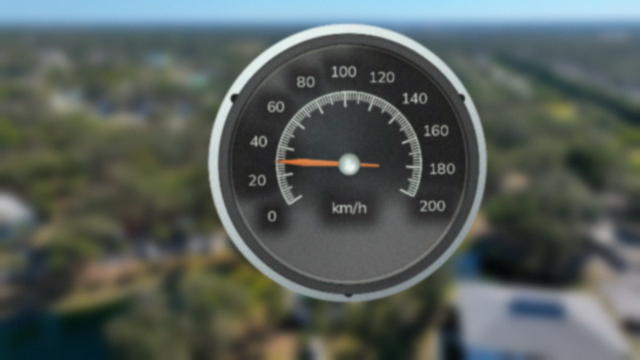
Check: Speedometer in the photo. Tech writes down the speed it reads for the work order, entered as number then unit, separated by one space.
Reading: 30 km/h
